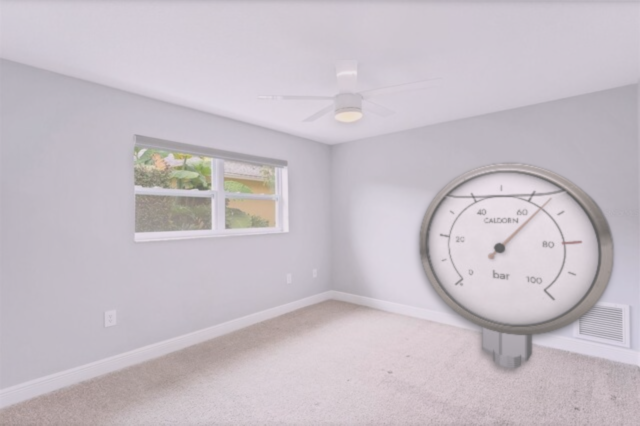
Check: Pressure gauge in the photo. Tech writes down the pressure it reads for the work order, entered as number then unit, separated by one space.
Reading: 65 bar
